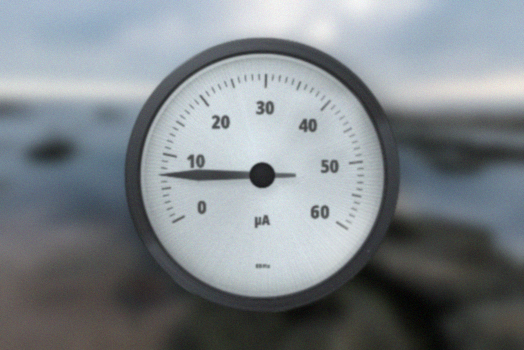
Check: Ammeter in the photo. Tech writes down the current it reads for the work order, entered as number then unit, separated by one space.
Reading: 7 µA
